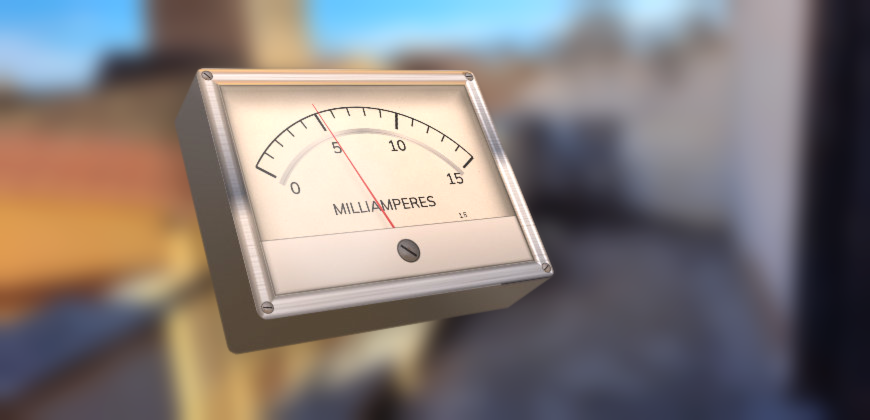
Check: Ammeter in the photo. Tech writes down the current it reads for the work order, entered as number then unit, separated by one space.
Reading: 5 mA
